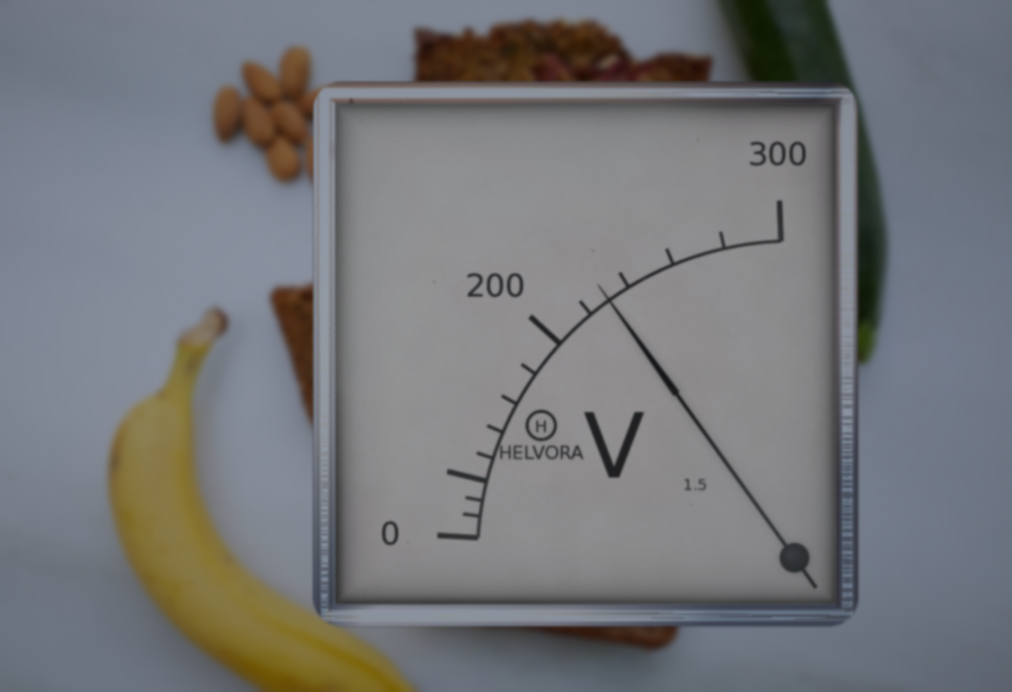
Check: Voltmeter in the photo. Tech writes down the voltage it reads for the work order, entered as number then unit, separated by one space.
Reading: 230 V
